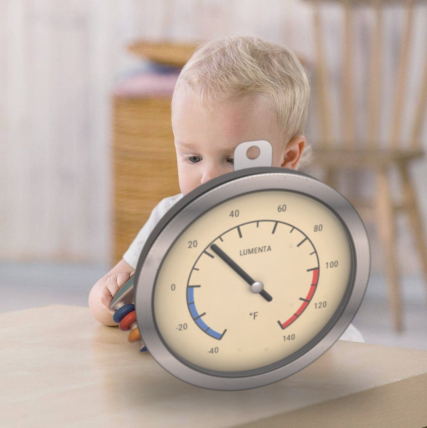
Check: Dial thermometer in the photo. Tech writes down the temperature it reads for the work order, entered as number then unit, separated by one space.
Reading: 25 °F
